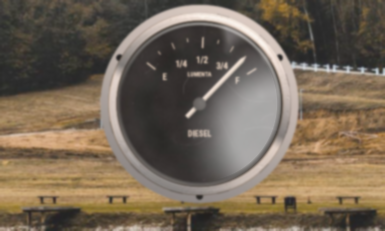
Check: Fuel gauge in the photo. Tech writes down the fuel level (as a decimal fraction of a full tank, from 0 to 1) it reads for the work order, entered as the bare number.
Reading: 0.875
